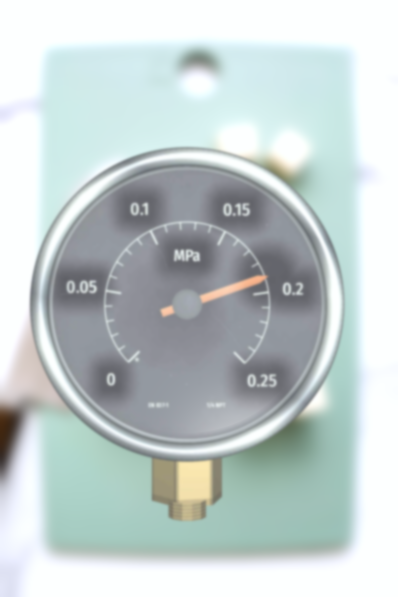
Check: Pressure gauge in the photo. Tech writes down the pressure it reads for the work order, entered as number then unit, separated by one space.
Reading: 0.19 MPa
